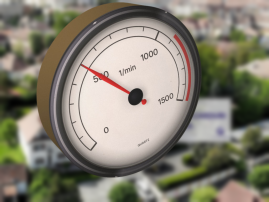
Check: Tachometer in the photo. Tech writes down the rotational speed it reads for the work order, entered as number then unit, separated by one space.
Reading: 500 rpm
